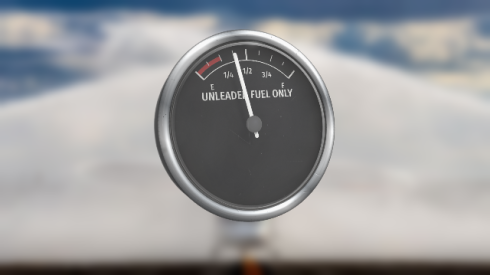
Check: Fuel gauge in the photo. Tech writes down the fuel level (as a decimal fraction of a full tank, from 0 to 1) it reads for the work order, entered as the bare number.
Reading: 0.375
